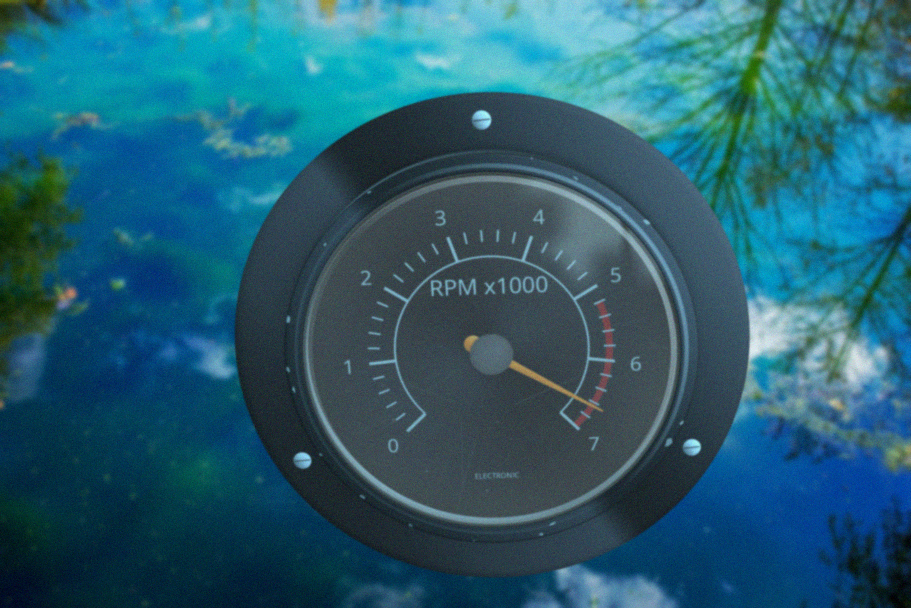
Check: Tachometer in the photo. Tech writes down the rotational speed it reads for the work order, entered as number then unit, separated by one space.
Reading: 6600 rpm
